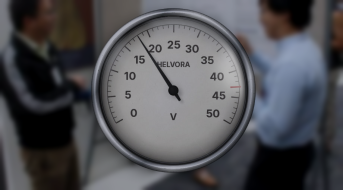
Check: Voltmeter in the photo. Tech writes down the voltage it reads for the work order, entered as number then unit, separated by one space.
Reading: 18 V
